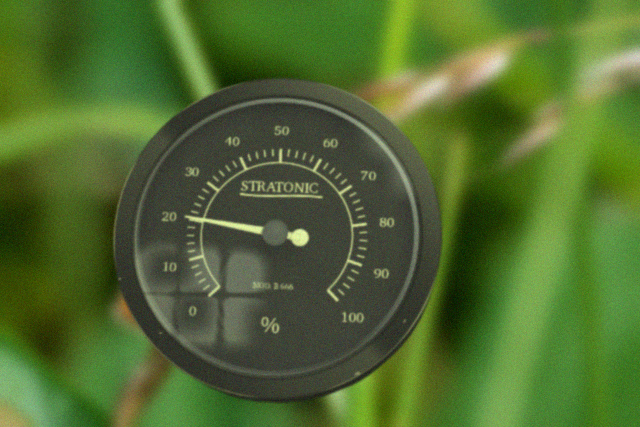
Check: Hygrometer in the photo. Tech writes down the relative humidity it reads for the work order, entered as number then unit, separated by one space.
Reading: 20 %
